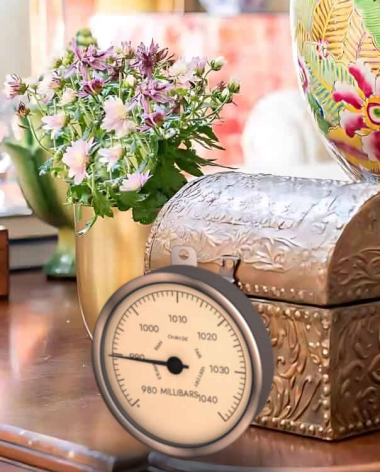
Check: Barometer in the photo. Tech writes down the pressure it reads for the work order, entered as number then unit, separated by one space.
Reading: 990 mbar
